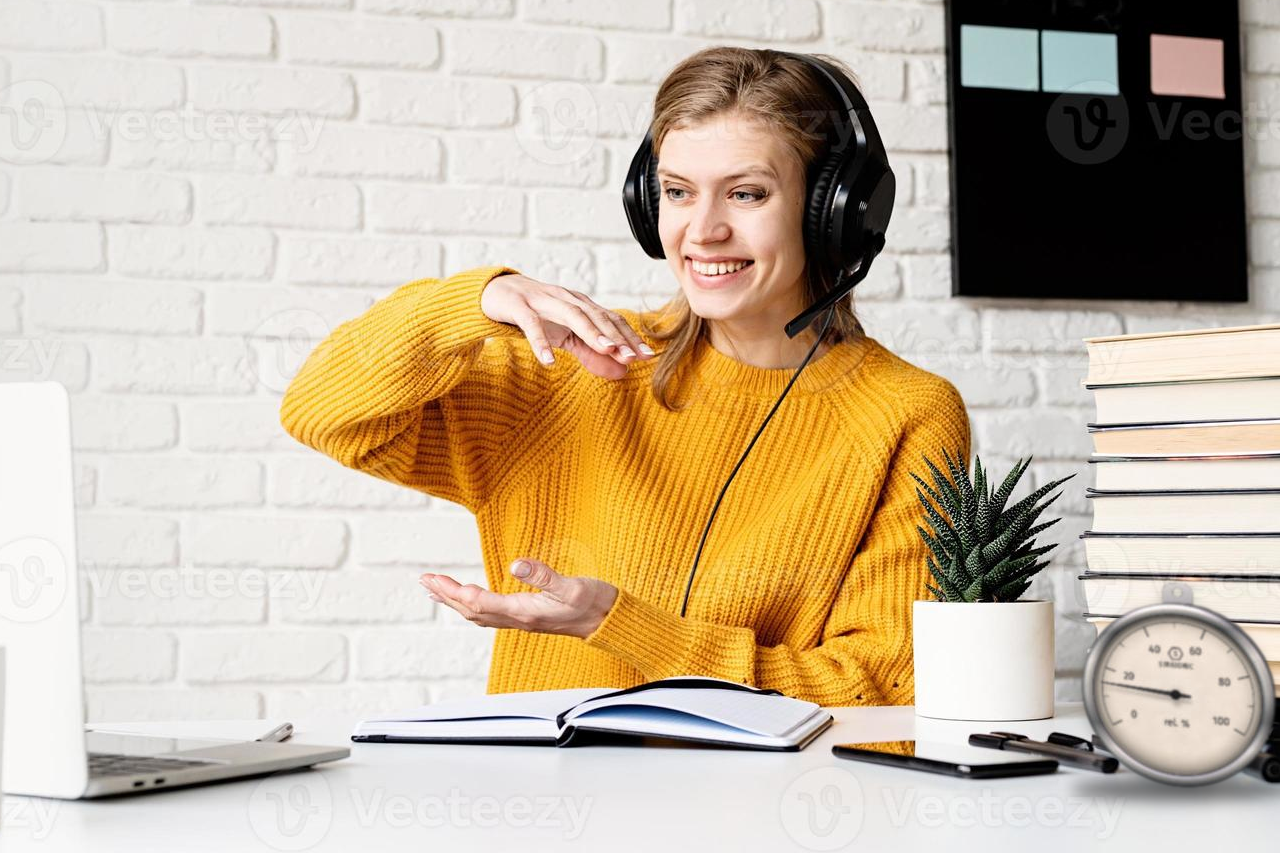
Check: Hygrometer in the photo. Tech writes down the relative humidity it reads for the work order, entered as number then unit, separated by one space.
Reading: 15 %
